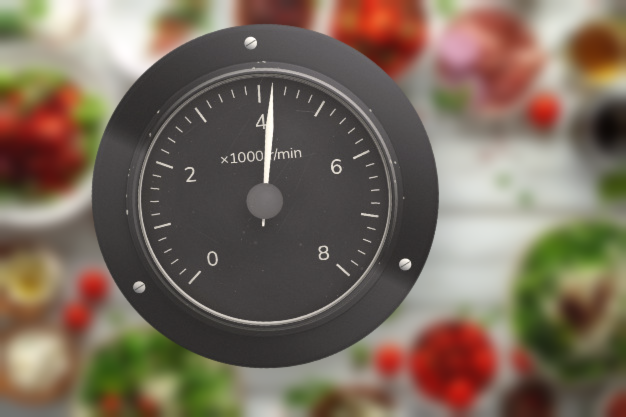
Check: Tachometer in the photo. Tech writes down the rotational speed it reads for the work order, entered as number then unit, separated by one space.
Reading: 4200 rpm
